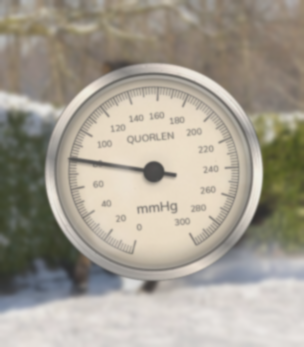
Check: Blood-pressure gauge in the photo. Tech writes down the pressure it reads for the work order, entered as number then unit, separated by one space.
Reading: 80 mmHg
